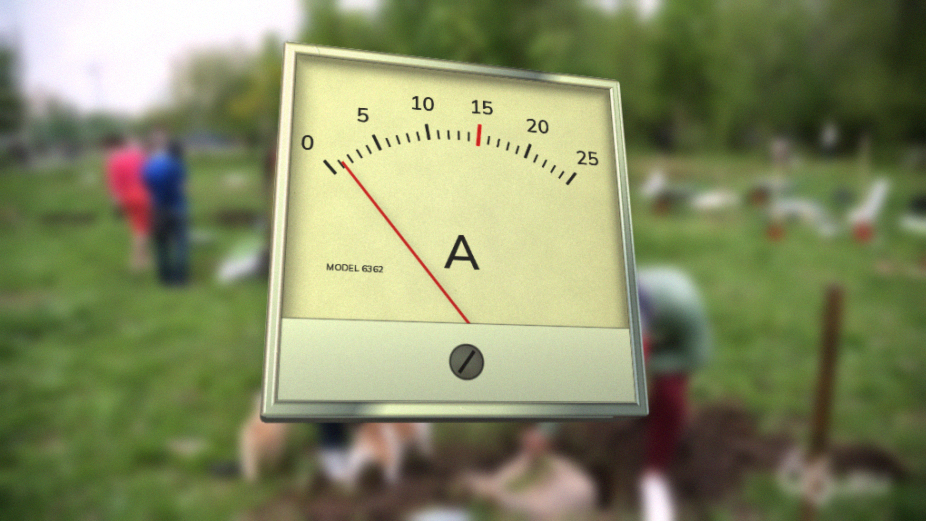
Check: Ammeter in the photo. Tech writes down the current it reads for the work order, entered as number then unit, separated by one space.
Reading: 1 A
